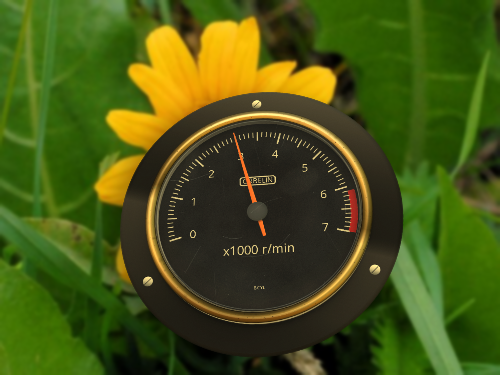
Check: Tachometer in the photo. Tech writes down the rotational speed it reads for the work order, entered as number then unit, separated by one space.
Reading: 3000 rpm
